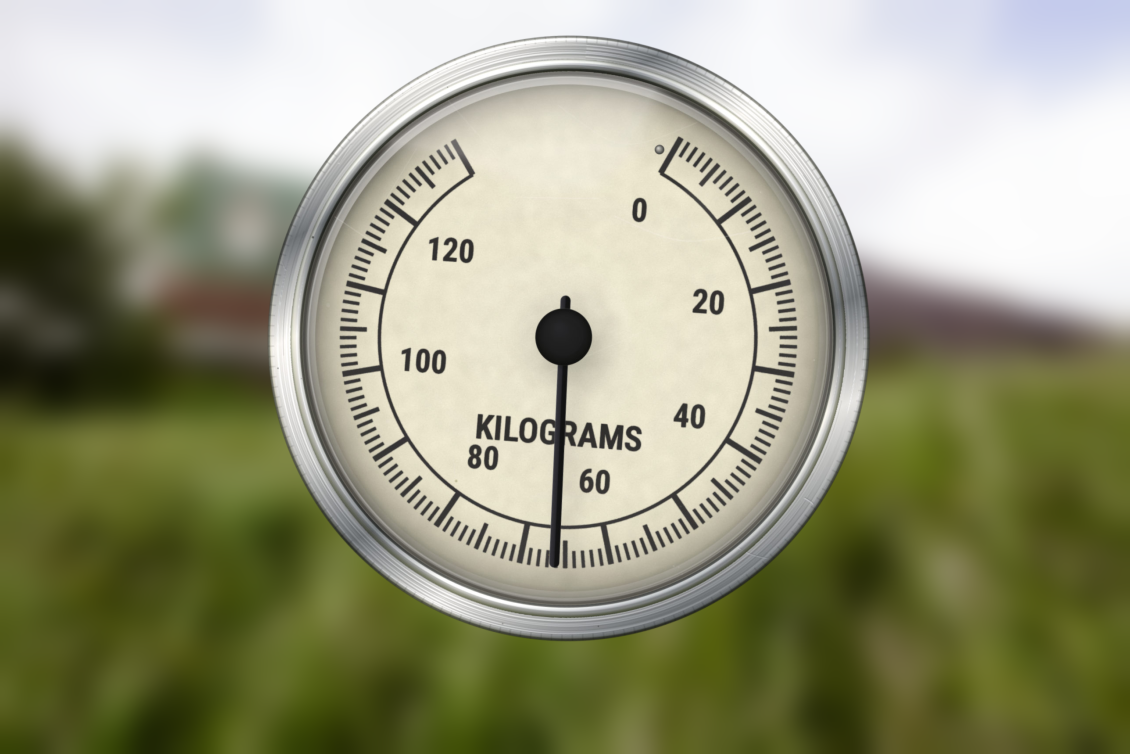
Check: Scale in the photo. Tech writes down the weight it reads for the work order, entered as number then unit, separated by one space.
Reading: 66 kg
